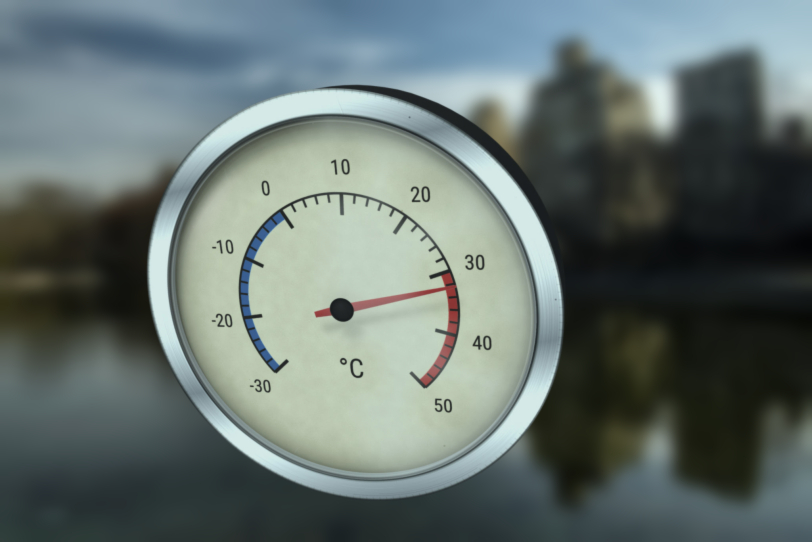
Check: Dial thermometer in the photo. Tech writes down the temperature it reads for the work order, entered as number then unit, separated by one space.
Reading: 32 °C
